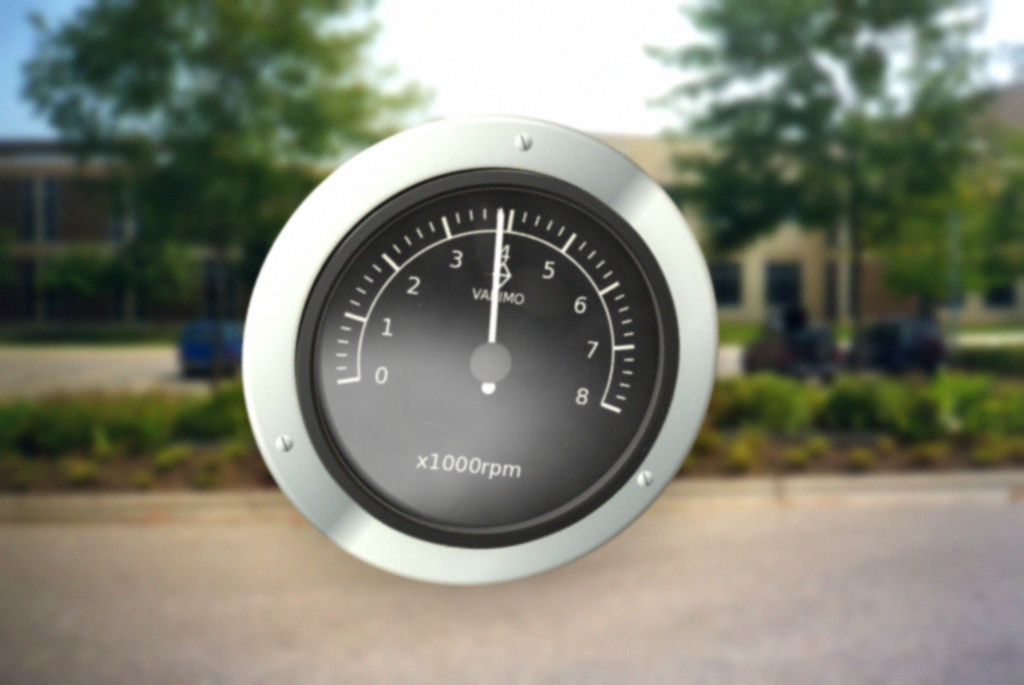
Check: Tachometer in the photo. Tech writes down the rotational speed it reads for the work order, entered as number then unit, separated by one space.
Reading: 3800 rpm
